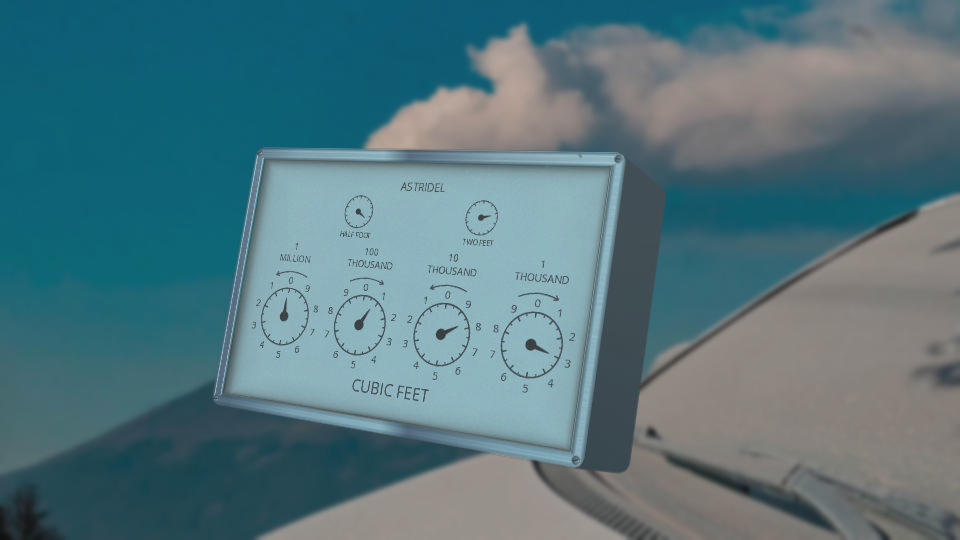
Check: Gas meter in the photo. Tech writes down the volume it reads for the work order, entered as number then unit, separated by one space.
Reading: 8300 ft³
